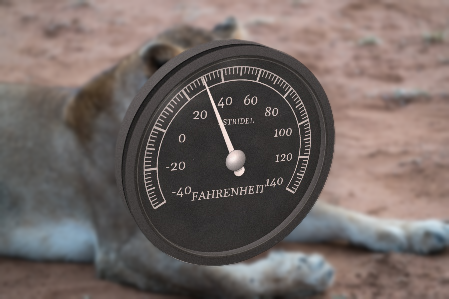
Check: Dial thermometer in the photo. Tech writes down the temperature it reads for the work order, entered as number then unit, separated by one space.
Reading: 30 °F
